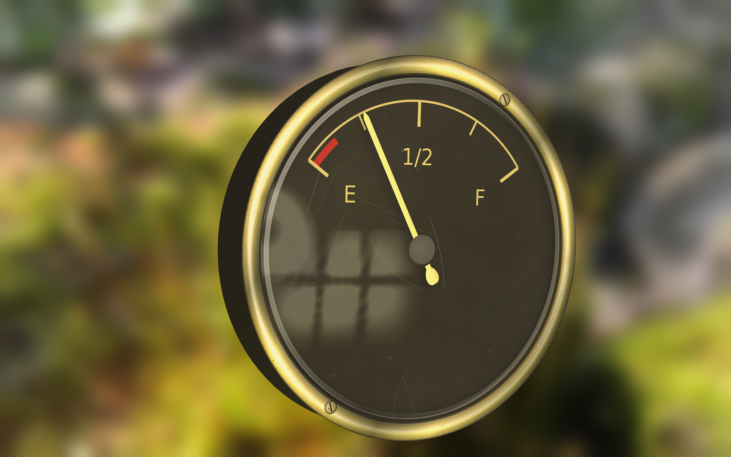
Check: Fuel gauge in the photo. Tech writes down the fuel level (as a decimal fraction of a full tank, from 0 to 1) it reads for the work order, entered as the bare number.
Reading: 0.25
